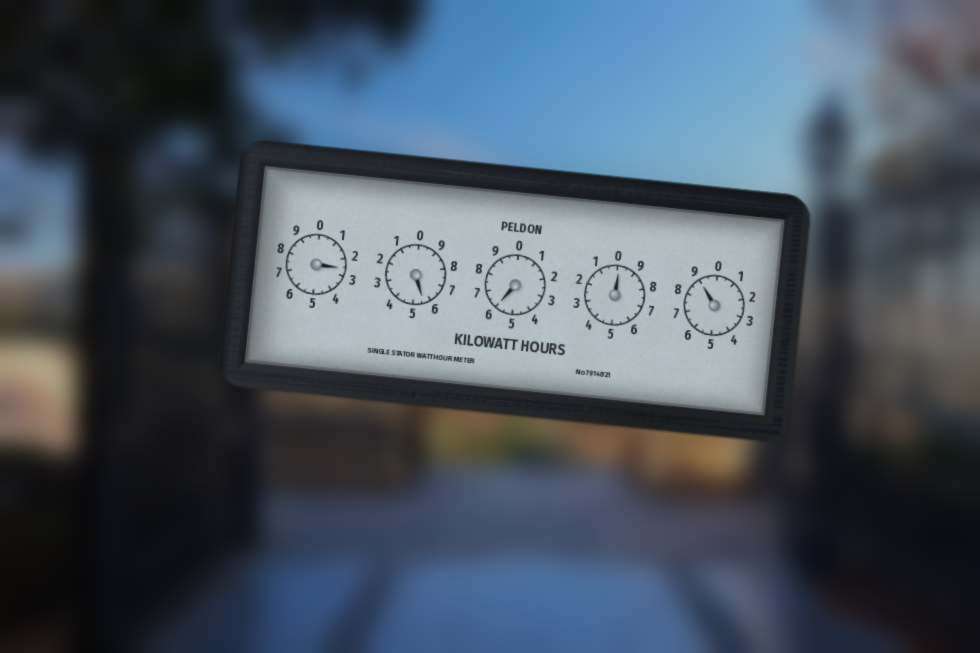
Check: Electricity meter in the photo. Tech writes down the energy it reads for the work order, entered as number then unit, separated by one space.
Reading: 25599 kWh
